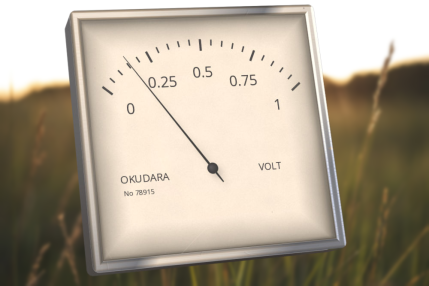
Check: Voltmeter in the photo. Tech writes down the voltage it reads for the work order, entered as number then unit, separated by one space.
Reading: 0.15 V
